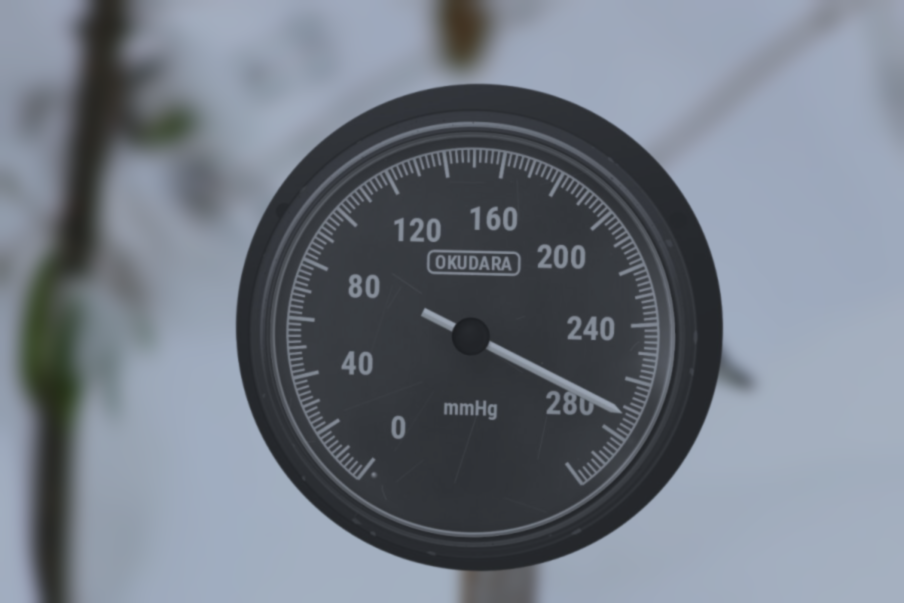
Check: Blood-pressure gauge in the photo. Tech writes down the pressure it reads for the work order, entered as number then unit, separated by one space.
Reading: 272 mmHg
